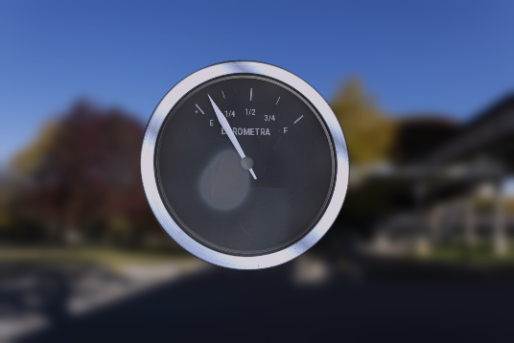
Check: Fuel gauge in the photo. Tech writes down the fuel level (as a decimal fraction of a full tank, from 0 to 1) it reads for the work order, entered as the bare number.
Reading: 0.125
